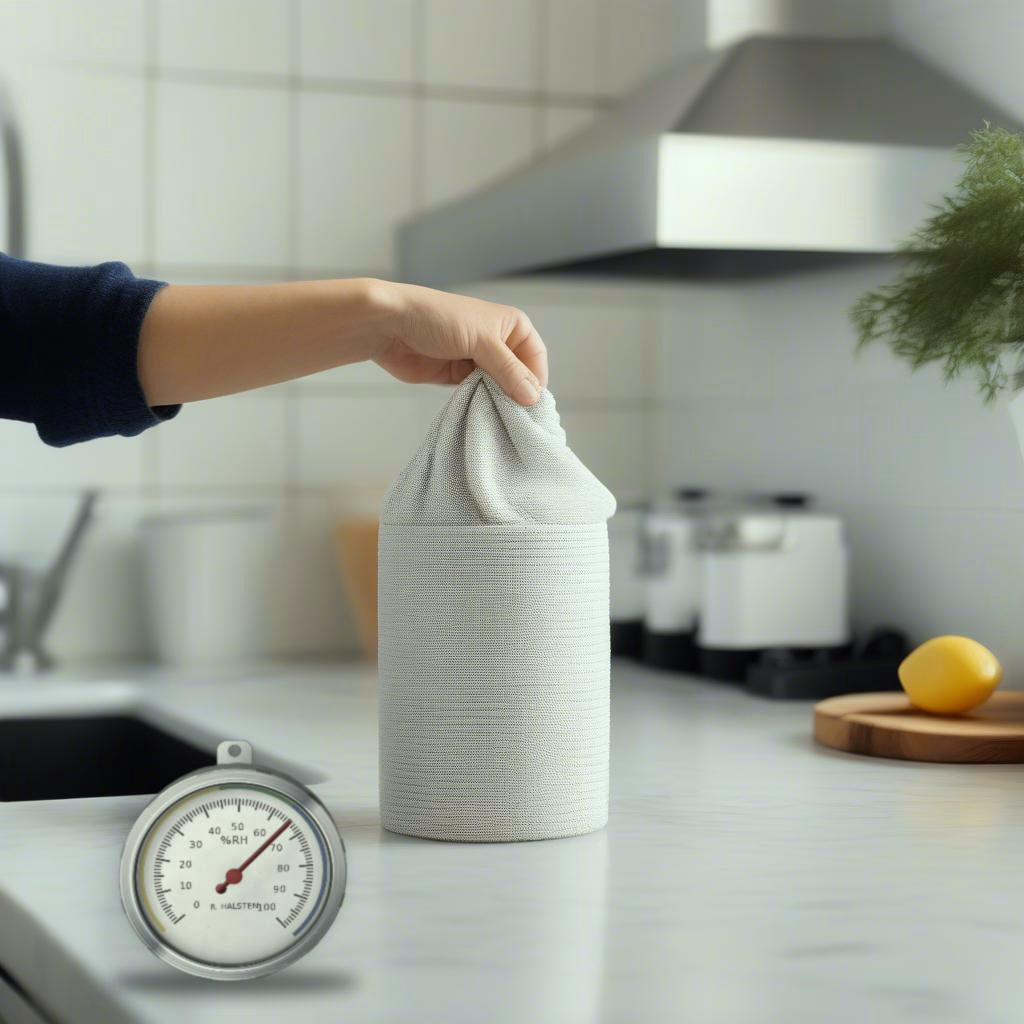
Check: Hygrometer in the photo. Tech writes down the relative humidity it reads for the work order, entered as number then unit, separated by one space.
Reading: 65 %
